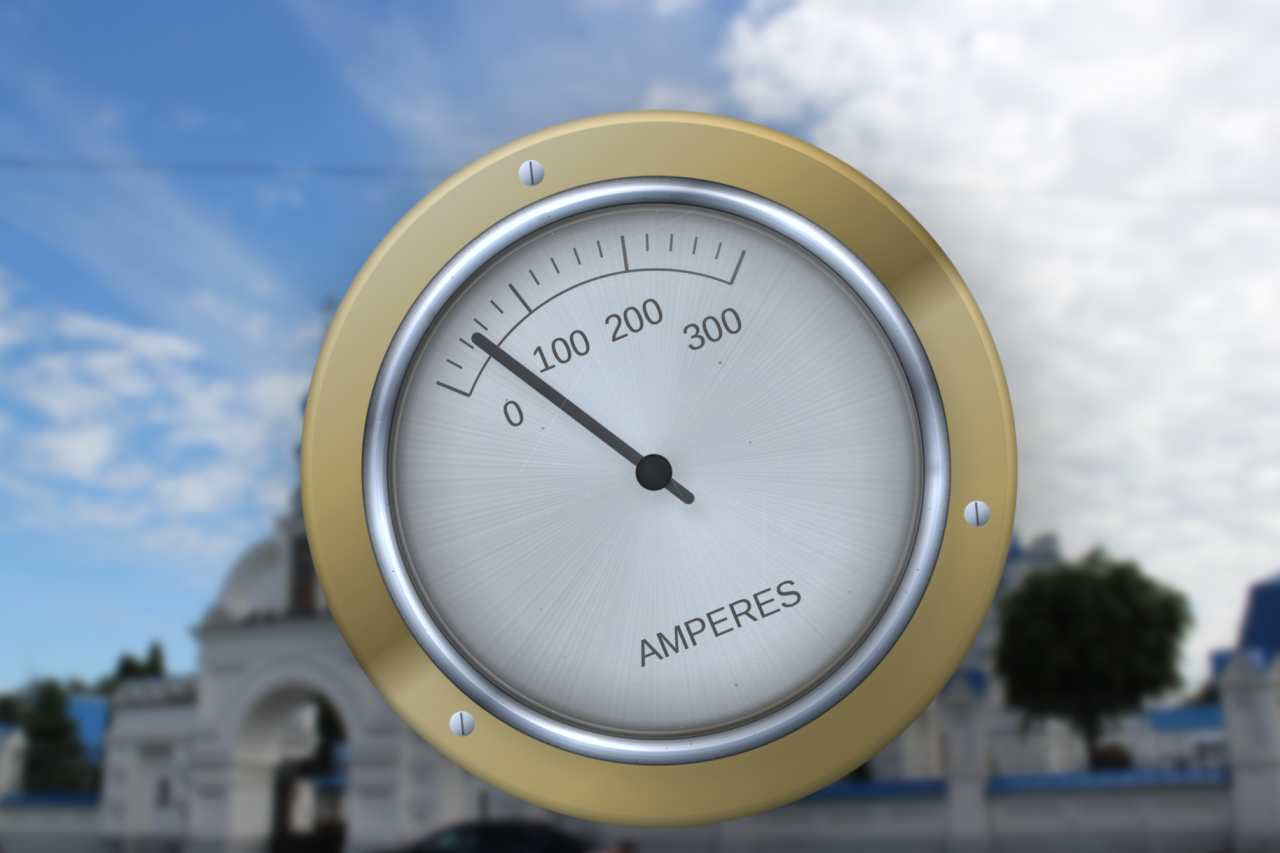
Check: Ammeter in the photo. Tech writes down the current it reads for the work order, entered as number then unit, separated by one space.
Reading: 50 A
